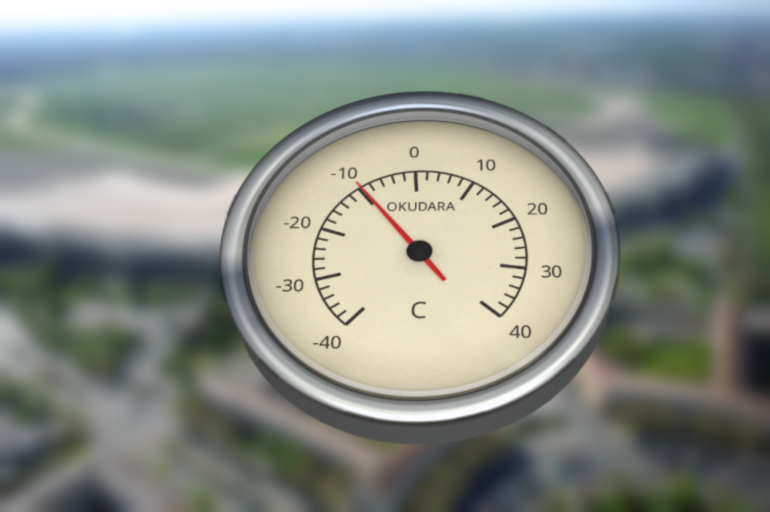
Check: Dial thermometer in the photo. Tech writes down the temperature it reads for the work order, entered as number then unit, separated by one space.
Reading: -10 °C
